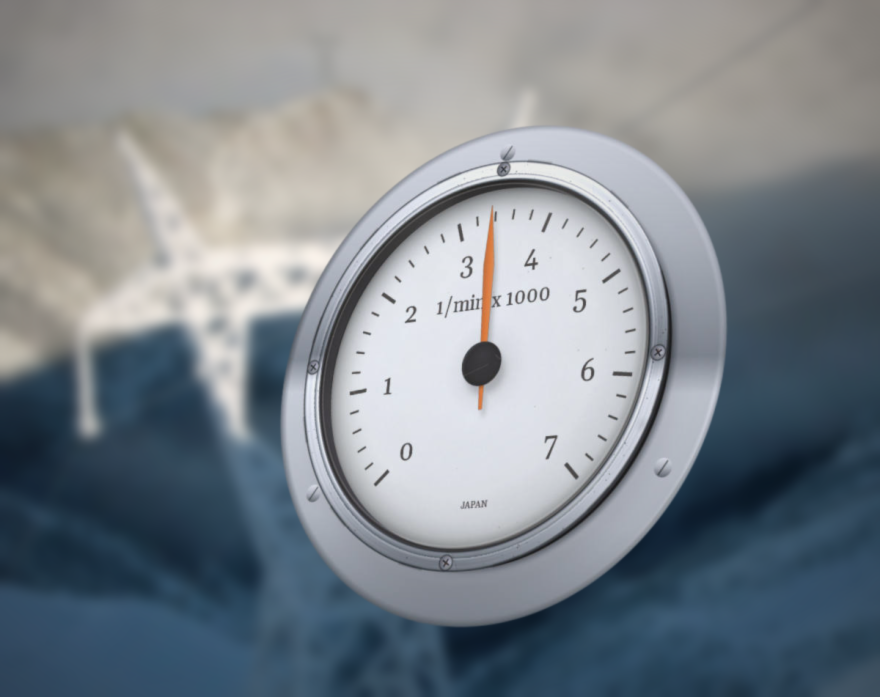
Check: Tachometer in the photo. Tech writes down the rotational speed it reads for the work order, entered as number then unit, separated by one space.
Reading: 3400 rpm
